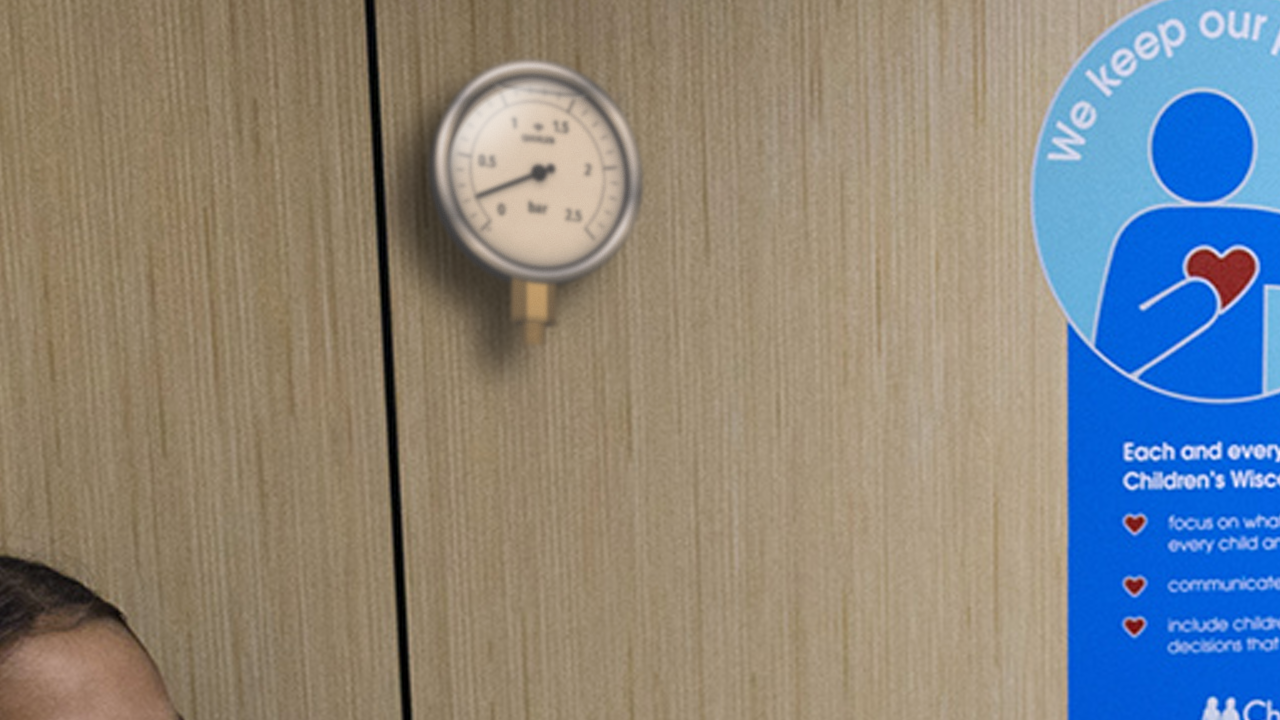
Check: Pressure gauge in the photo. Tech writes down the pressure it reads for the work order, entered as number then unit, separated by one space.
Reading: 0.2 bar
